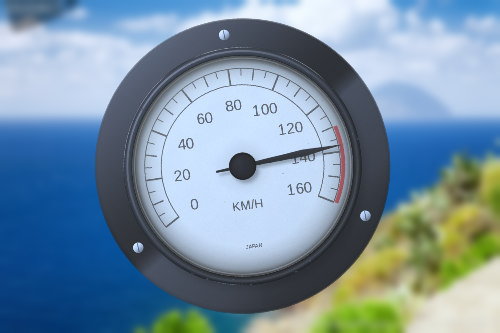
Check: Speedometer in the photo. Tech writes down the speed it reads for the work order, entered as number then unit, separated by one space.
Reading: 137.5 km/h
